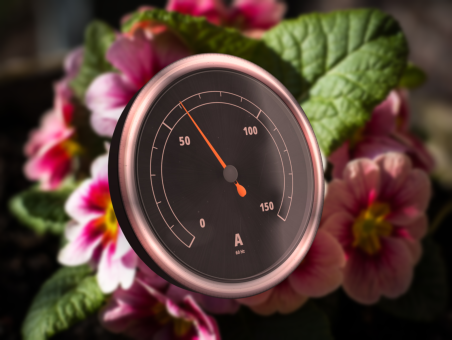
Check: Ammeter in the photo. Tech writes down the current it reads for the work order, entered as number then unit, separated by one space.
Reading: 60 A
